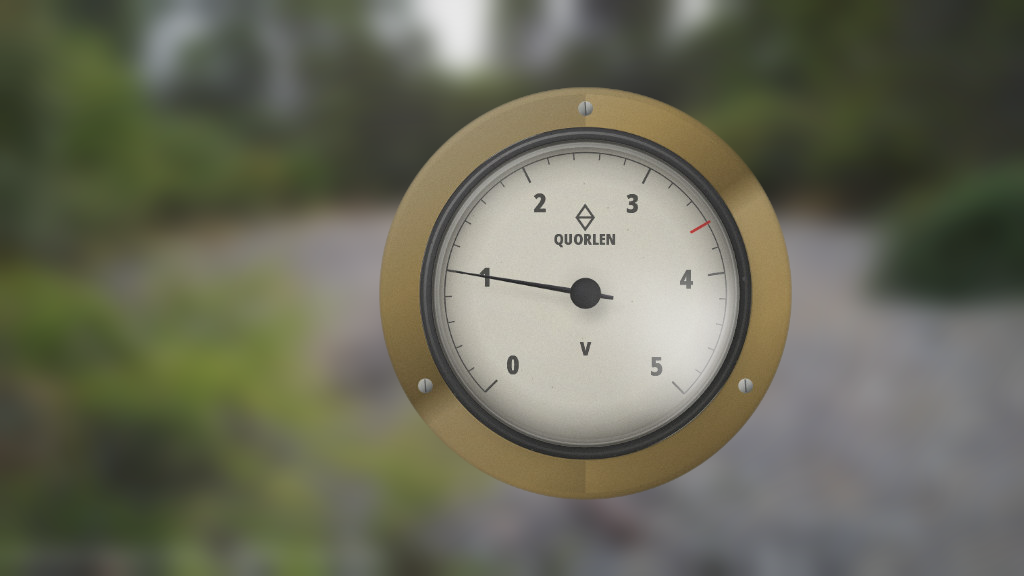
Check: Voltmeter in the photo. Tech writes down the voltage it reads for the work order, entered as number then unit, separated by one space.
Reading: 1 V
